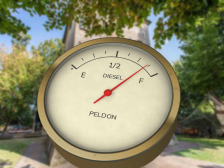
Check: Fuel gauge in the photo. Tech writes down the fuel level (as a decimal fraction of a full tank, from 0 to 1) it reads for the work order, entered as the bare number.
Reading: 0.875
